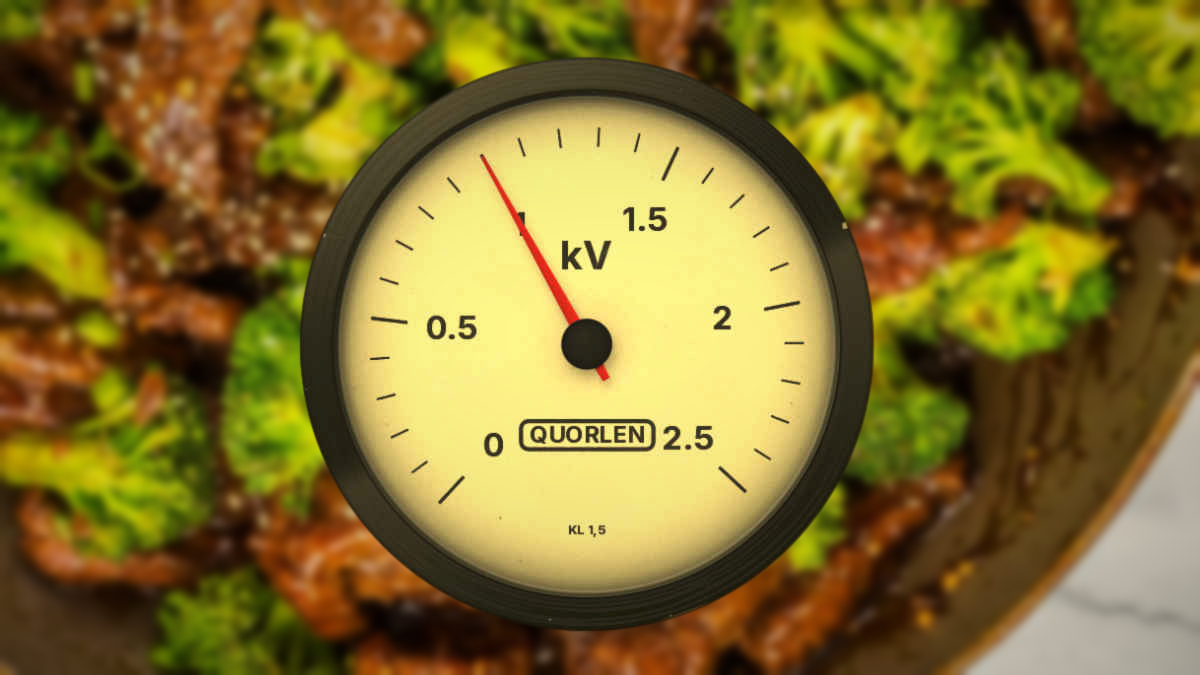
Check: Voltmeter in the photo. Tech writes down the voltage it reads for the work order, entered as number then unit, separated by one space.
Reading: 1 kV
